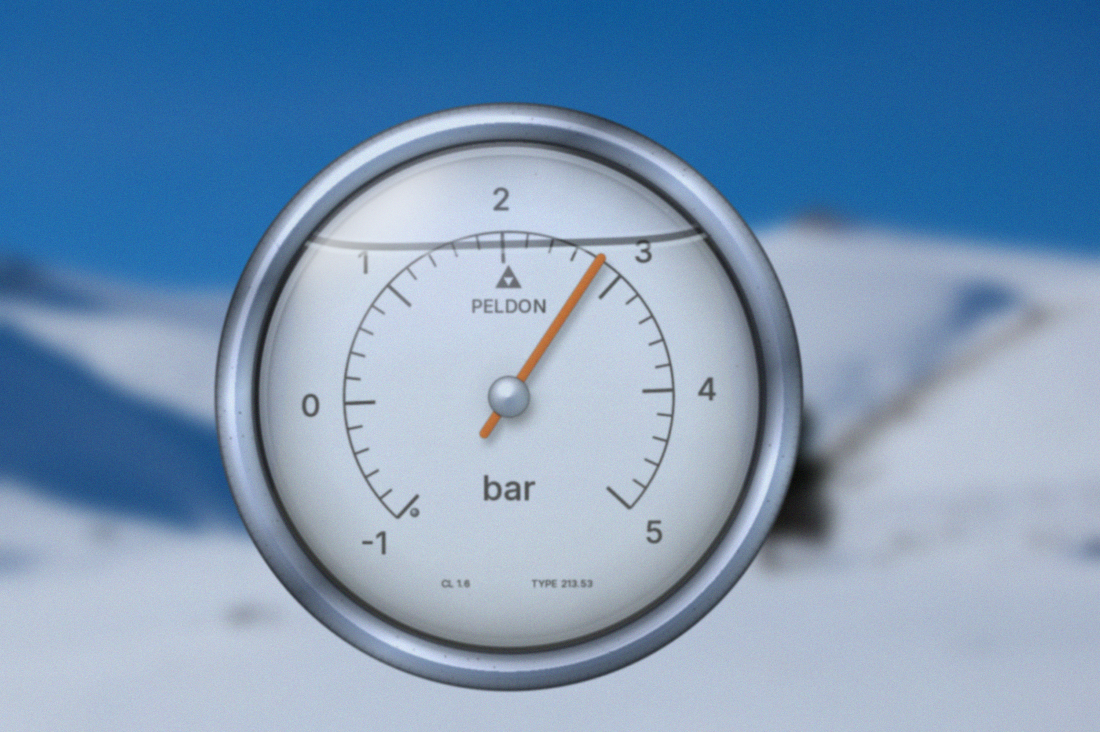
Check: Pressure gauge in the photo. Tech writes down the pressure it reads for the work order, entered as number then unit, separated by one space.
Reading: 2.8 bar
